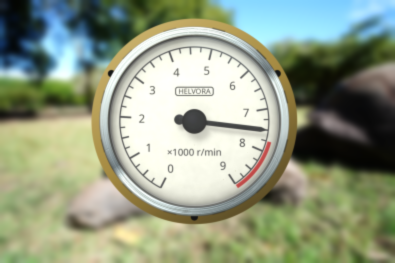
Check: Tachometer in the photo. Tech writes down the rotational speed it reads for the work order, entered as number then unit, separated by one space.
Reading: 7500 rpm
